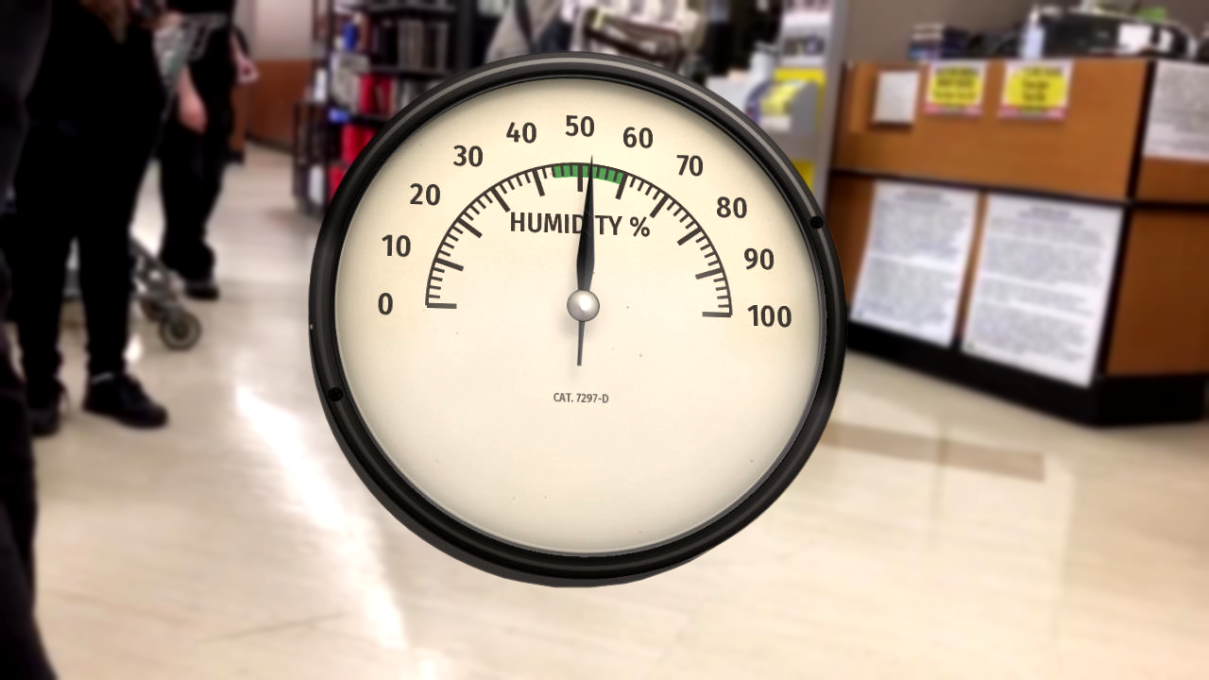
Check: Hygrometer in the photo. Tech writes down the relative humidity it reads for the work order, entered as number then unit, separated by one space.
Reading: 52 %
